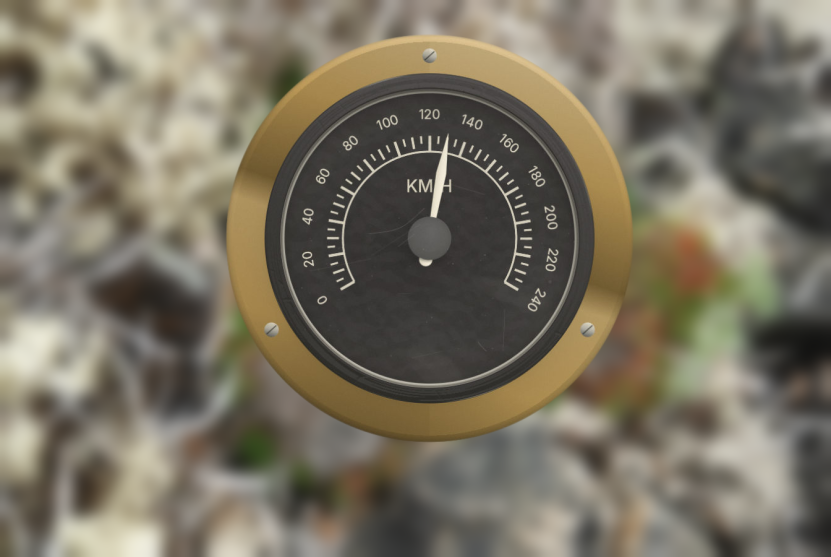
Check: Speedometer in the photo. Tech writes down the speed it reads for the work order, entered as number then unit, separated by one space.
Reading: 130 km/h
